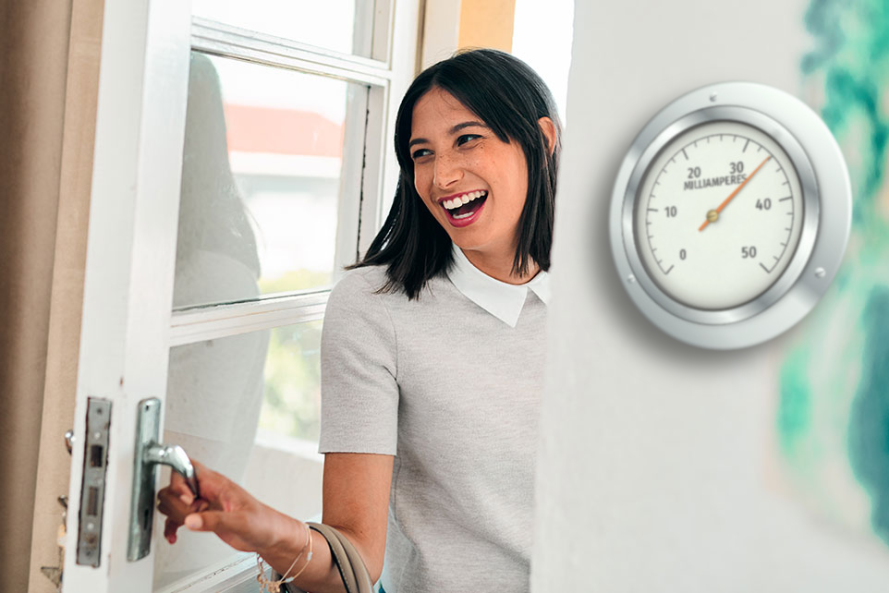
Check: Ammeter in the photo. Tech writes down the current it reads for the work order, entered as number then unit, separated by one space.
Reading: 34 mA
